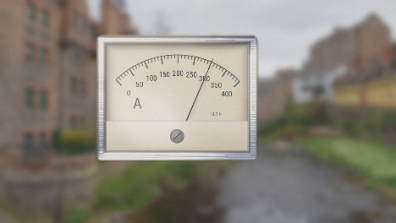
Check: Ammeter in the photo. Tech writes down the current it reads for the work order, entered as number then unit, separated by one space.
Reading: 300 A
